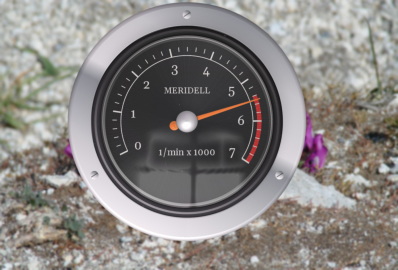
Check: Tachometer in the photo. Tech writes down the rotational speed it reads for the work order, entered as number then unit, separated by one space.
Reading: 5500 rpm
